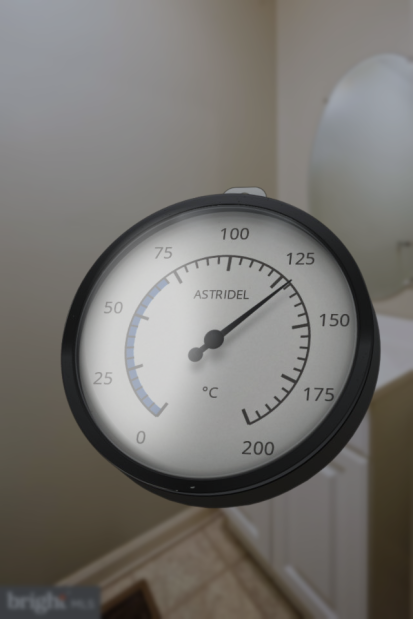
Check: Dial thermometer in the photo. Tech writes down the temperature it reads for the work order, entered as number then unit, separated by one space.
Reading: 130 °C
